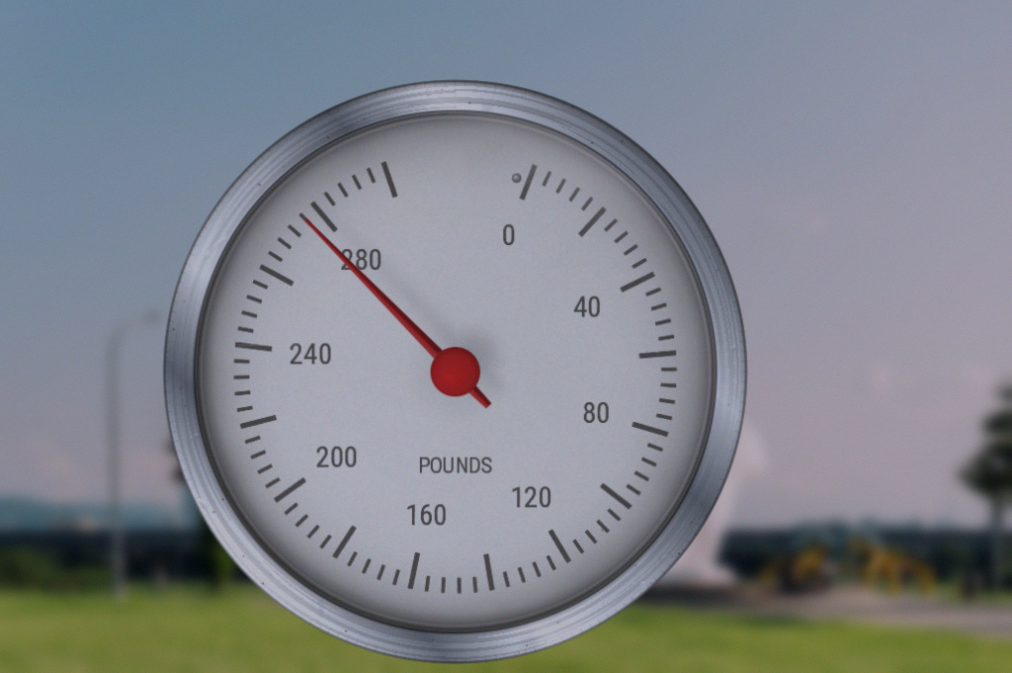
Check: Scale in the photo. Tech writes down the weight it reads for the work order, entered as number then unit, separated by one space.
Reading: 276 lb
